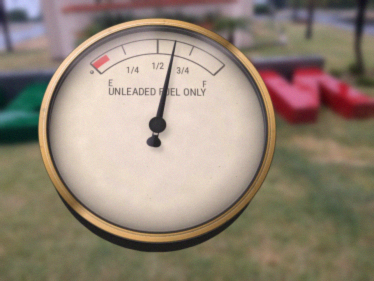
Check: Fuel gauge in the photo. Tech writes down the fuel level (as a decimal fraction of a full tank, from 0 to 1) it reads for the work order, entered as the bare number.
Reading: 0.625
